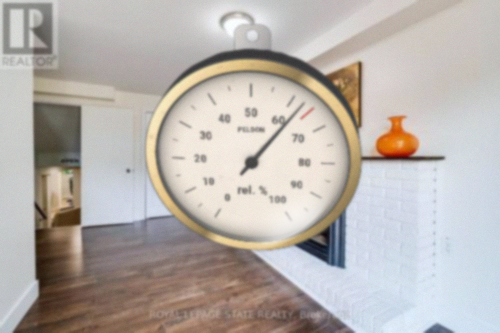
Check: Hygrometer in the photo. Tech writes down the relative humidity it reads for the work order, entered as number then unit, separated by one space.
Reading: 62.5 %
